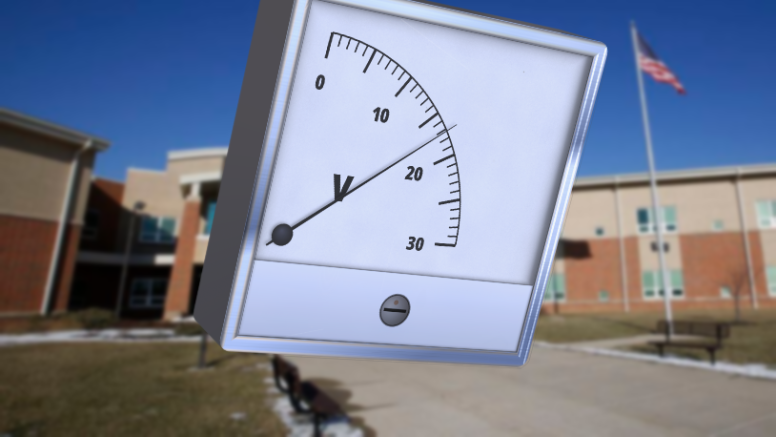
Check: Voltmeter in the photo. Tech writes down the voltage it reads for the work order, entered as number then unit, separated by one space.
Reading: 17 V
